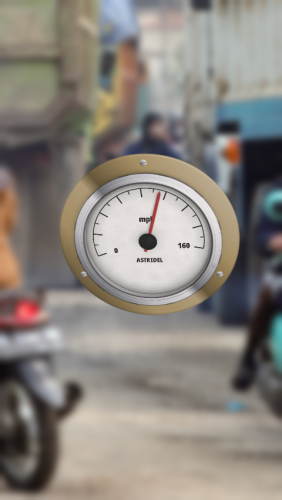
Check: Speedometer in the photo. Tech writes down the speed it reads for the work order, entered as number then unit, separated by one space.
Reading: 95 mph
